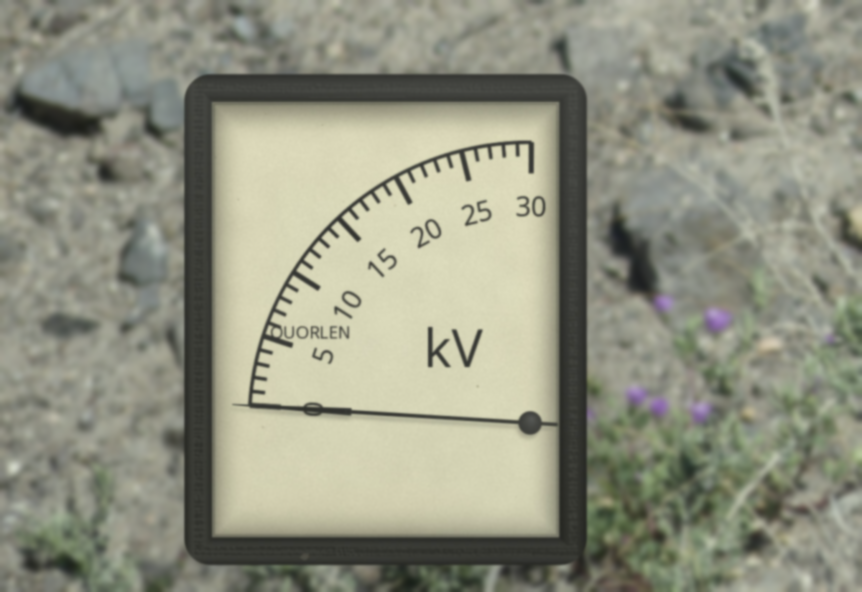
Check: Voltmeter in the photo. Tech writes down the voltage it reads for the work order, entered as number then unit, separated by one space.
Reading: 0 kV
